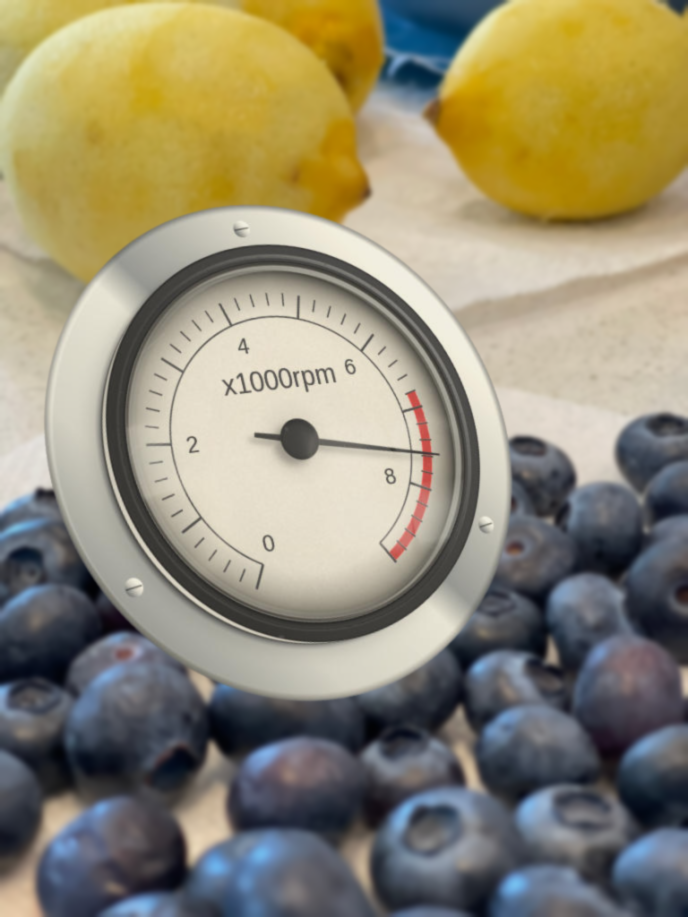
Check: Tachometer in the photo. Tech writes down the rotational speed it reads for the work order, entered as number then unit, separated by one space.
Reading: 7600 rpm
